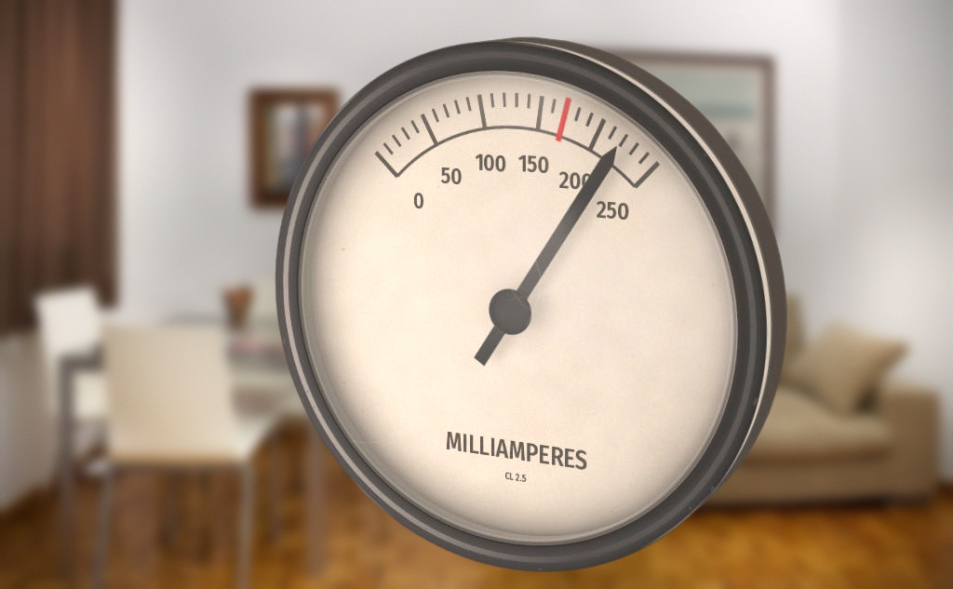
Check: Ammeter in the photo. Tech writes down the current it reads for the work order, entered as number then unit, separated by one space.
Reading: 220 mA
